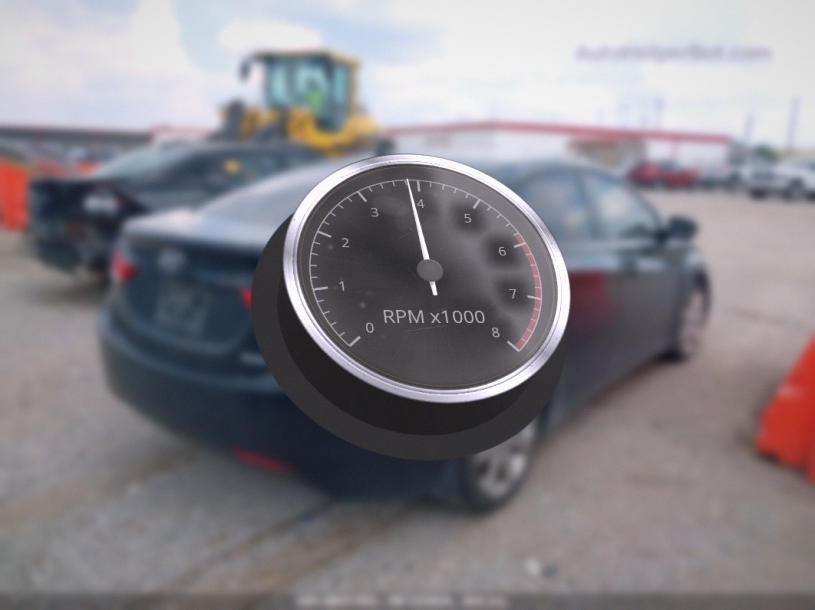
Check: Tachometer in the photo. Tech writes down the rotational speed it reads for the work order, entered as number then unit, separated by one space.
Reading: 3800 rpm
